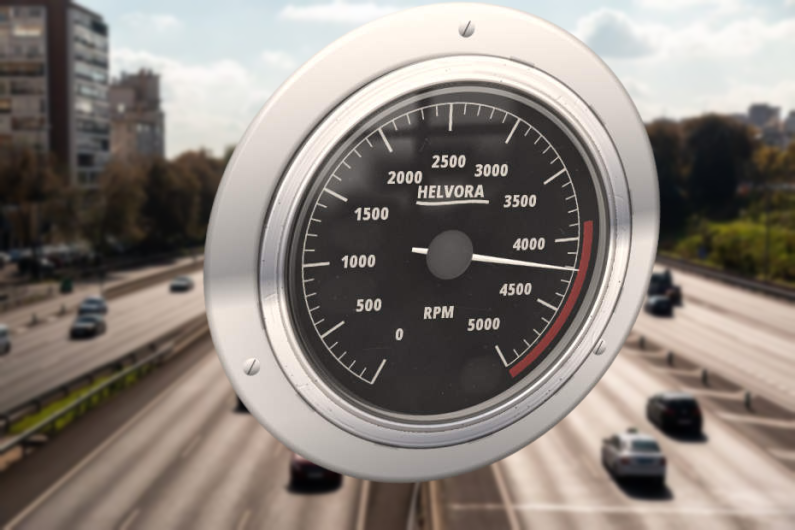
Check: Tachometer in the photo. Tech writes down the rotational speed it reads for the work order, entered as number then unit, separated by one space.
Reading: 4200 rpm
